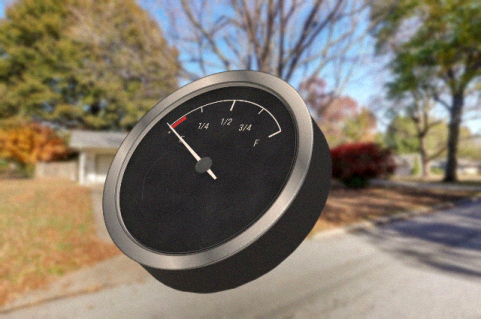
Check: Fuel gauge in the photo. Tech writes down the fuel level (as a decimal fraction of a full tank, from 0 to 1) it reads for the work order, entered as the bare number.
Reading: 0
